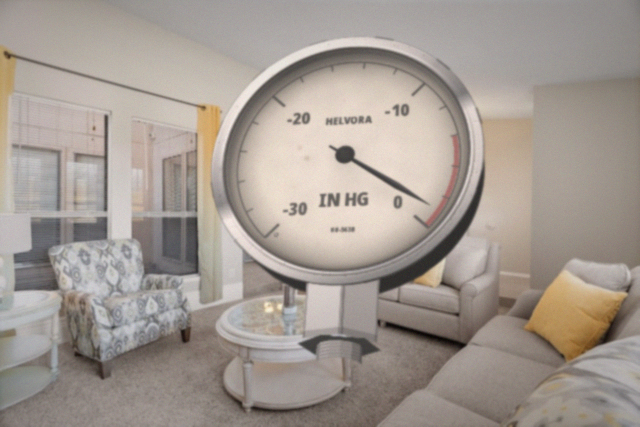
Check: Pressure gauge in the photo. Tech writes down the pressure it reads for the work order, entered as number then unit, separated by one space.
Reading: -1 inHg
